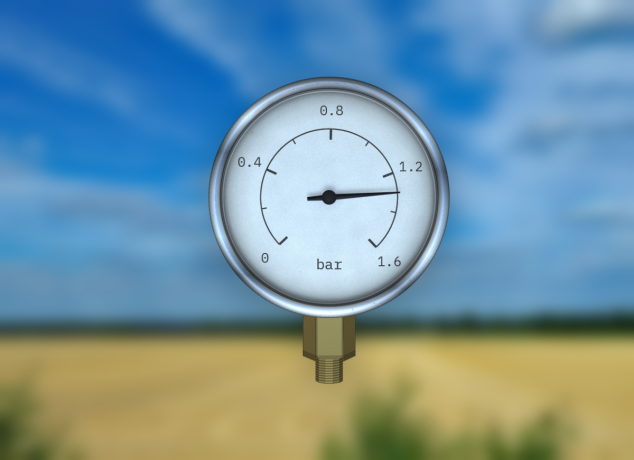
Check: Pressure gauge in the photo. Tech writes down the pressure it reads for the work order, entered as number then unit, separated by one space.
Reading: 1.3 bar
